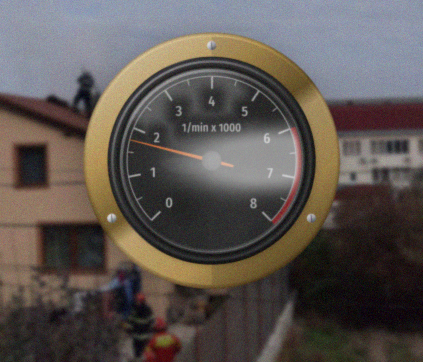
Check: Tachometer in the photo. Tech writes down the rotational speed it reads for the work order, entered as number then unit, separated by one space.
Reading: 1750 rpm
